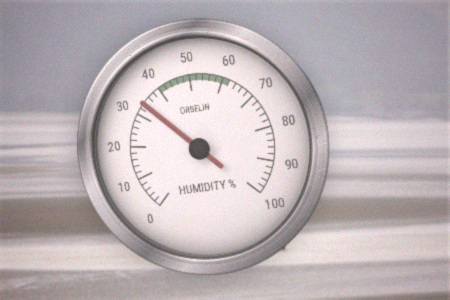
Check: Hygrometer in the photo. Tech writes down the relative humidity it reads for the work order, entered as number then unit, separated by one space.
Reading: 34 %
